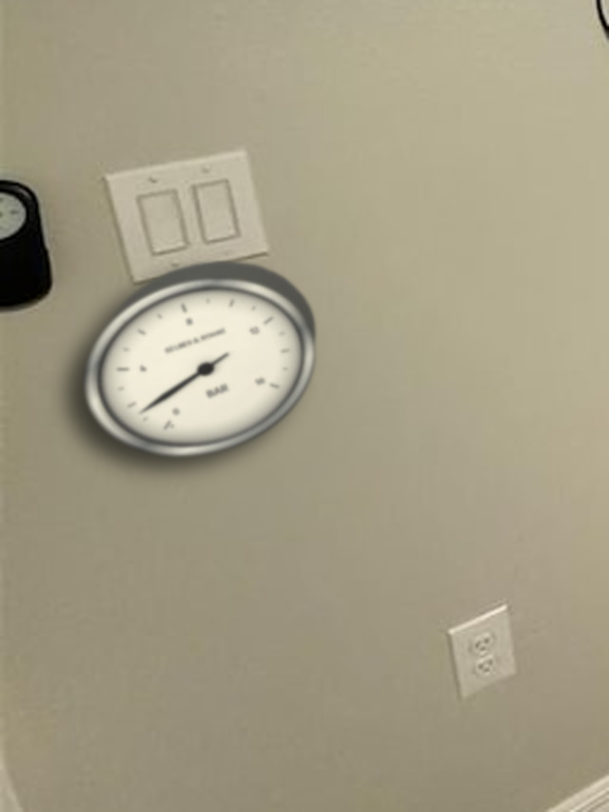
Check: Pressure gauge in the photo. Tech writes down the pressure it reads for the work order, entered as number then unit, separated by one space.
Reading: 1.5 bar
